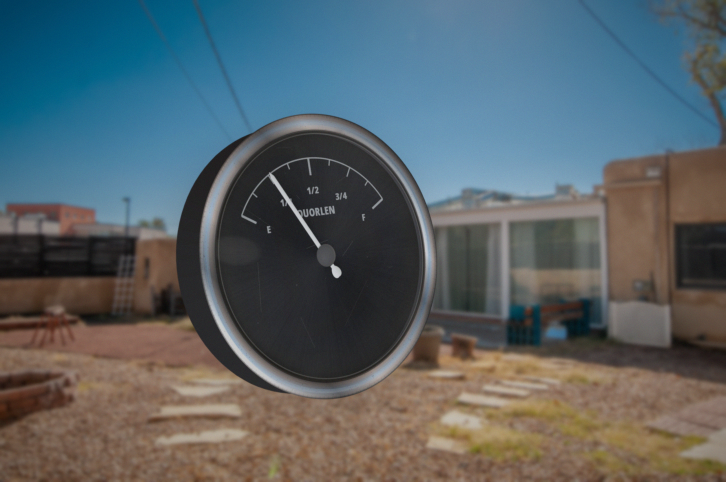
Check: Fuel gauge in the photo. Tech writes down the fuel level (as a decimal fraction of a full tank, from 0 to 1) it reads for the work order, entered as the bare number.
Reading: 0.25
